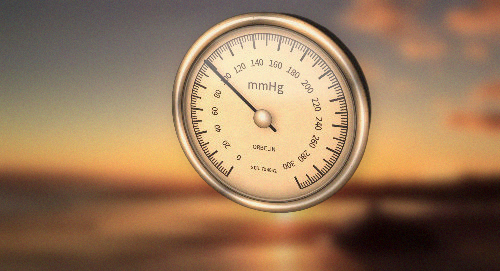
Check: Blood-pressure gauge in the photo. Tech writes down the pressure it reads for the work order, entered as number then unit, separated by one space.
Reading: 100 mmHg
